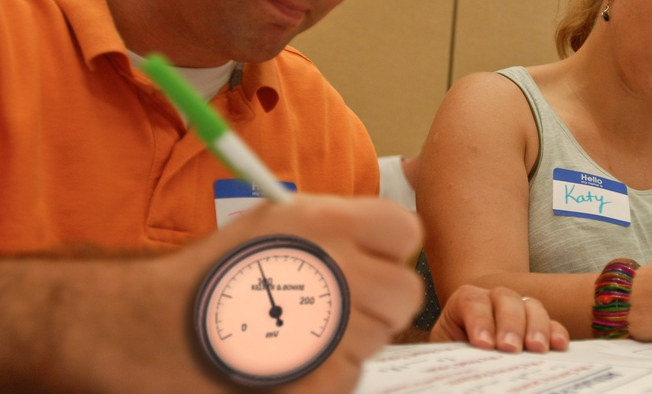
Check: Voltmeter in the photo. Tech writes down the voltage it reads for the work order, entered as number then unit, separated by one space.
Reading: 100 mV
